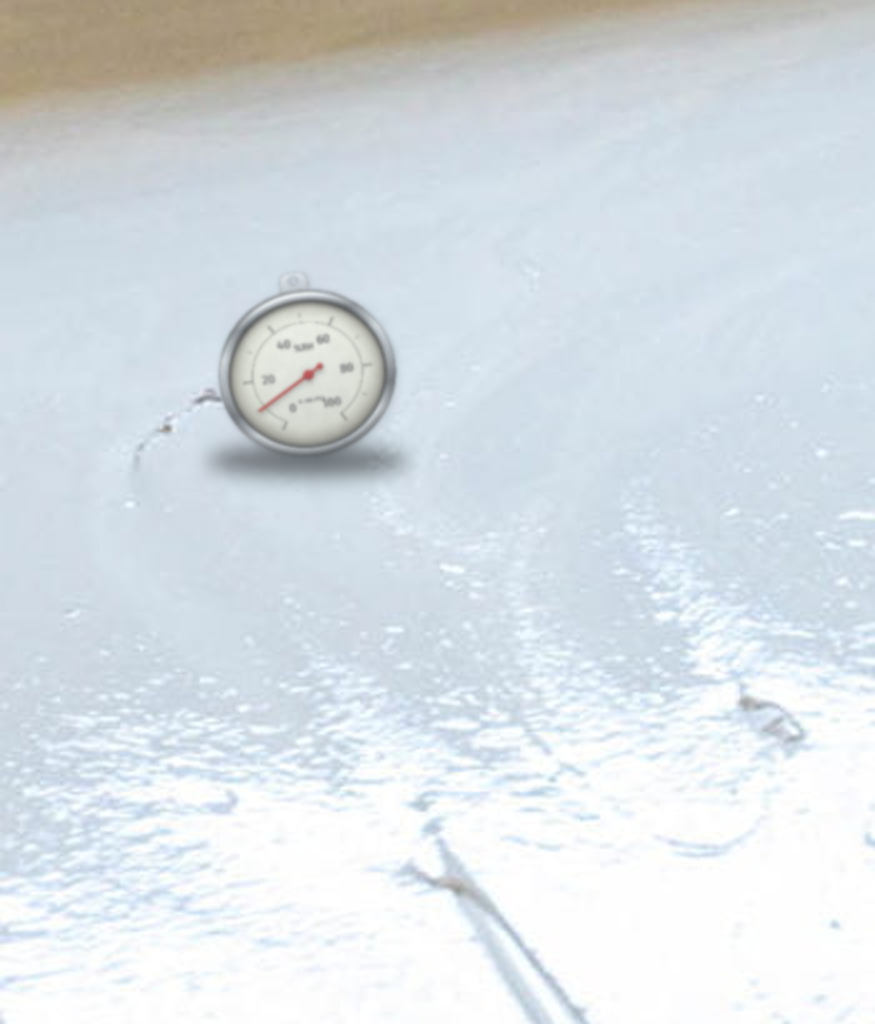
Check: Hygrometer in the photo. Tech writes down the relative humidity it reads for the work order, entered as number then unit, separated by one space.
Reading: 10 %
